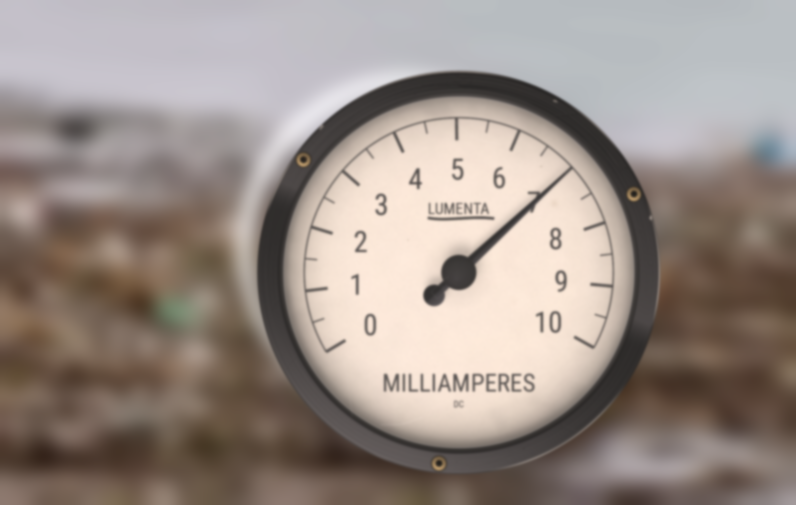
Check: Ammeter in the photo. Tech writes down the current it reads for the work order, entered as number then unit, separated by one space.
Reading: 7 mA
